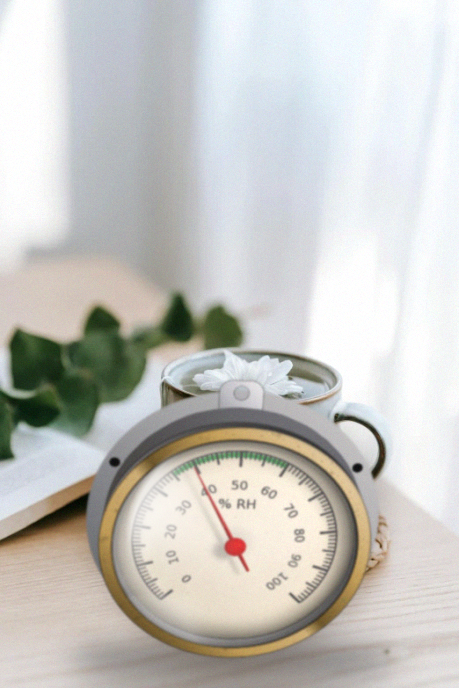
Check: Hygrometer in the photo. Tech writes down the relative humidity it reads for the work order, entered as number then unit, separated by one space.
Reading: 40 %
